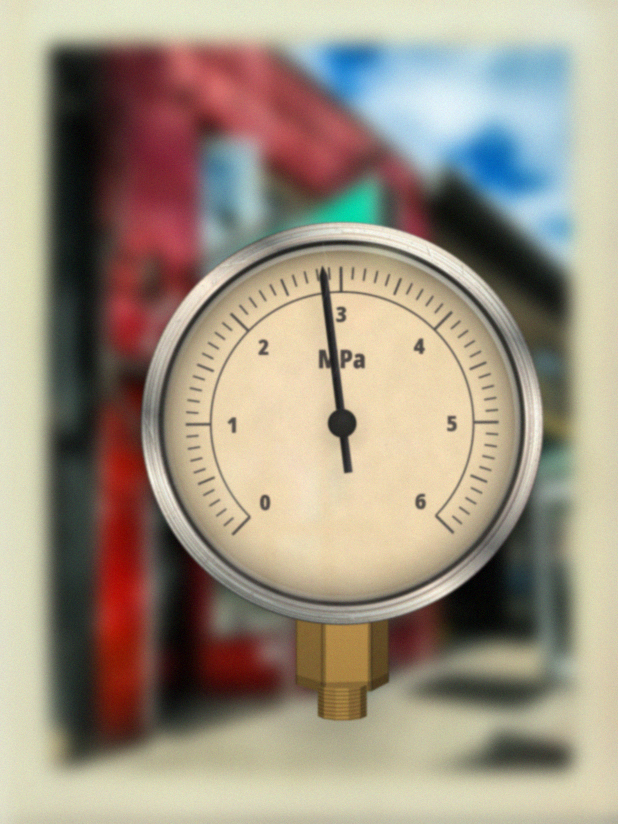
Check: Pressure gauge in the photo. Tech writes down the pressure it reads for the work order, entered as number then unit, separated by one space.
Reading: 2.85 MPa
